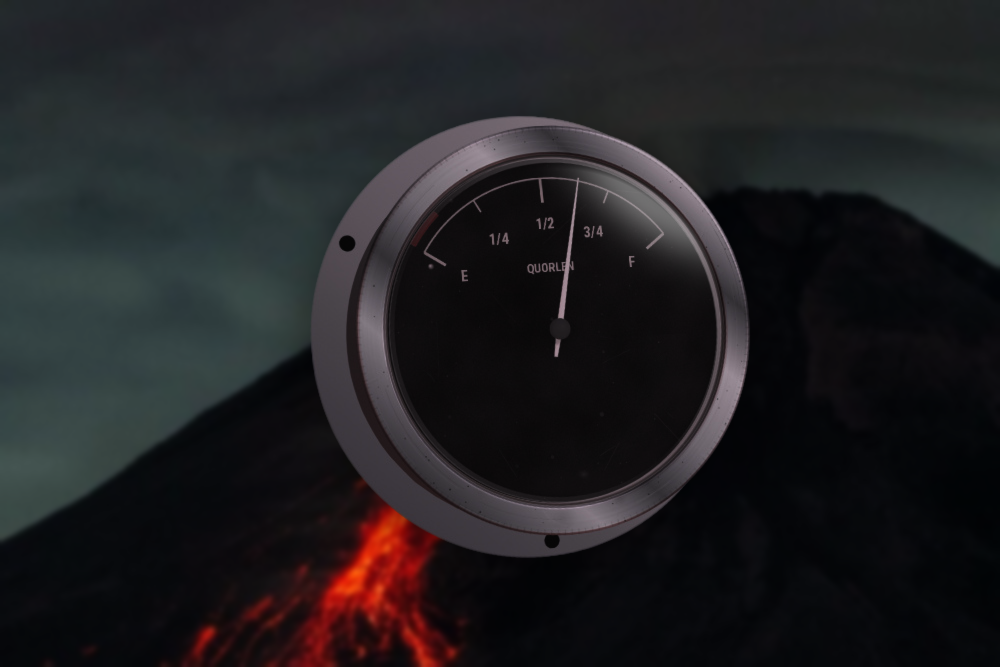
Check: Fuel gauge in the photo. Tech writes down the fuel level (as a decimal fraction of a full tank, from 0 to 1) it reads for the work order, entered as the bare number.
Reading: 0.625
